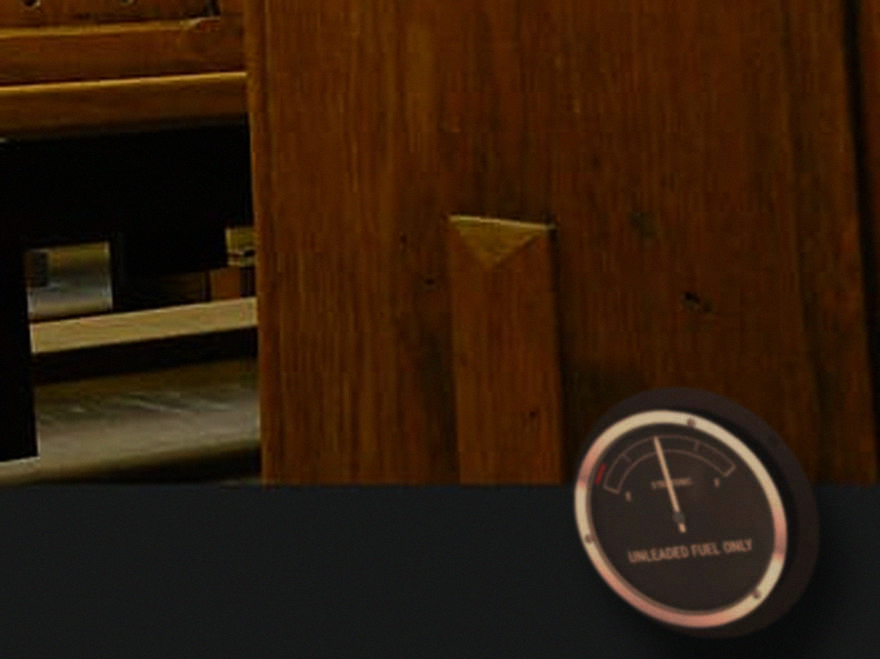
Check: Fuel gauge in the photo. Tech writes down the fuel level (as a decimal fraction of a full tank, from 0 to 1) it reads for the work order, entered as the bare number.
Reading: 0.5
